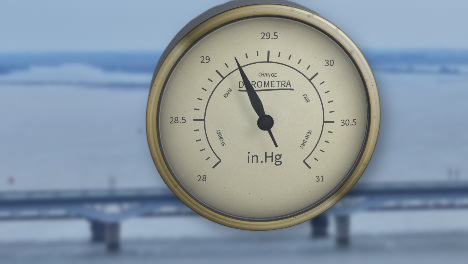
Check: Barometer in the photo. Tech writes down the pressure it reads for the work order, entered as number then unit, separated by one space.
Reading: 29.2 inHg
